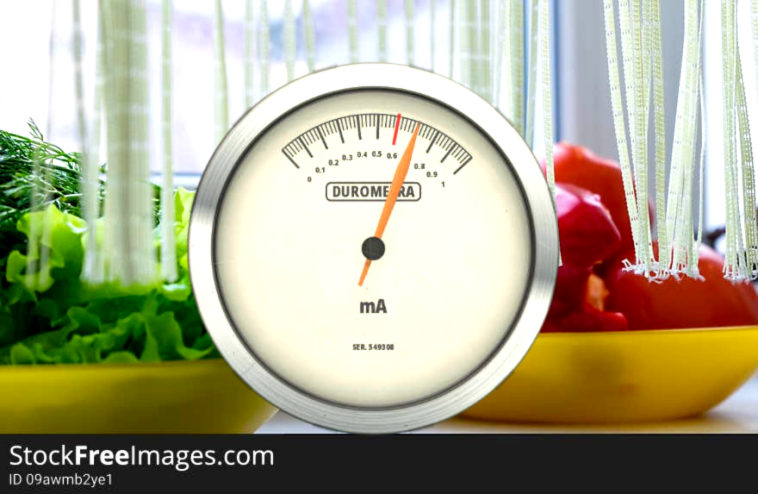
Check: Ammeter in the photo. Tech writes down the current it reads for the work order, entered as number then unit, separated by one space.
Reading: 0.7 mA
